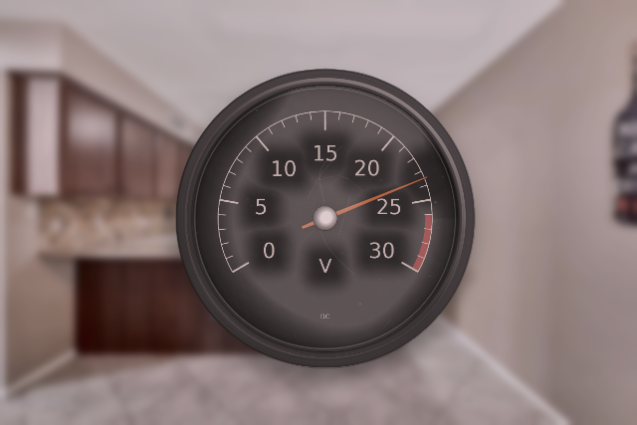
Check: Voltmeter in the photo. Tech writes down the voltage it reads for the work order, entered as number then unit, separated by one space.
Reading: 23.5 V
